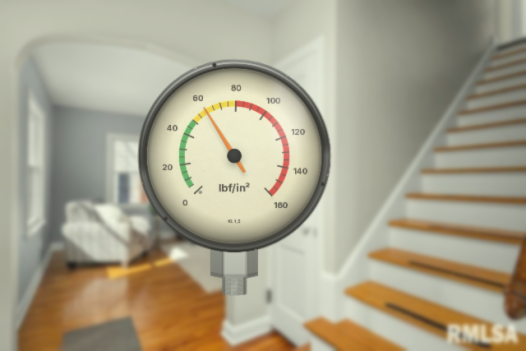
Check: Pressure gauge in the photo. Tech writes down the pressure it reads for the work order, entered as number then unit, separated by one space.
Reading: 60 psi
